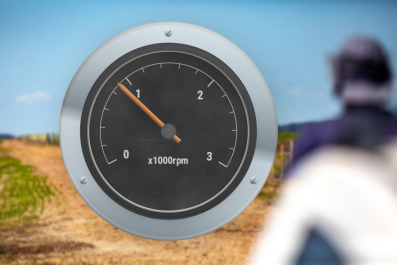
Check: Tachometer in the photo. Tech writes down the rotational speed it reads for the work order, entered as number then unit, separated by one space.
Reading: 900 rpm
